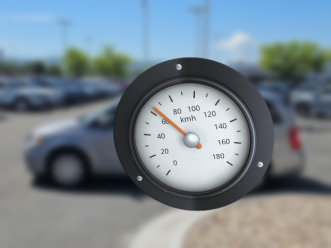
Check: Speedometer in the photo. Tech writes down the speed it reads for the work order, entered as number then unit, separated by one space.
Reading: 65 km/h
